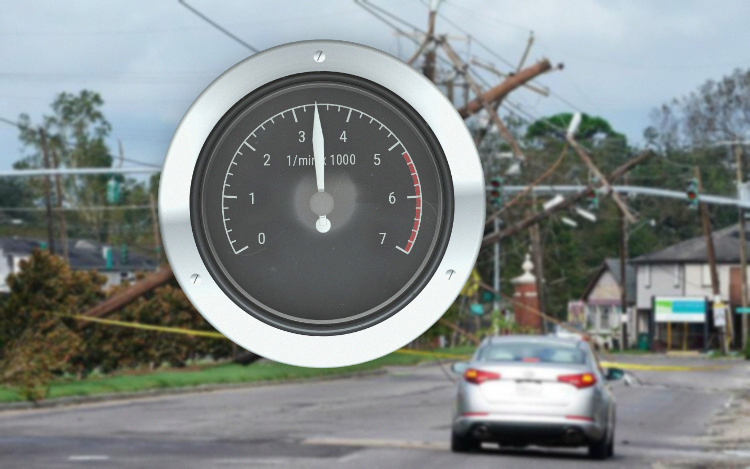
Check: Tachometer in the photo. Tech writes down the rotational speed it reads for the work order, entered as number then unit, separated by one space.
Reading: 3400 rpm
